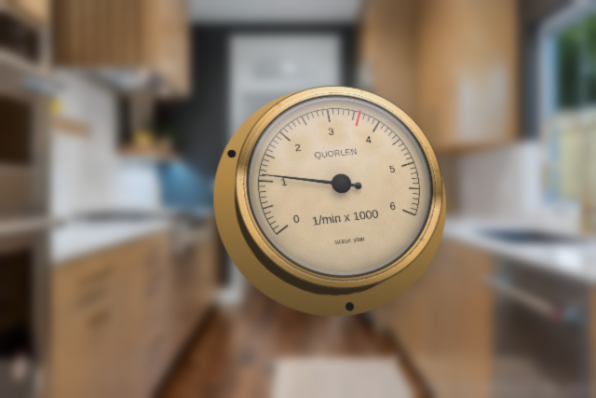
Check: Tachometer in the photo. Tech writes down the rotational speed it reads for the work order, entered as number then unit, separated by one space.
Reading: 1100 rpm
